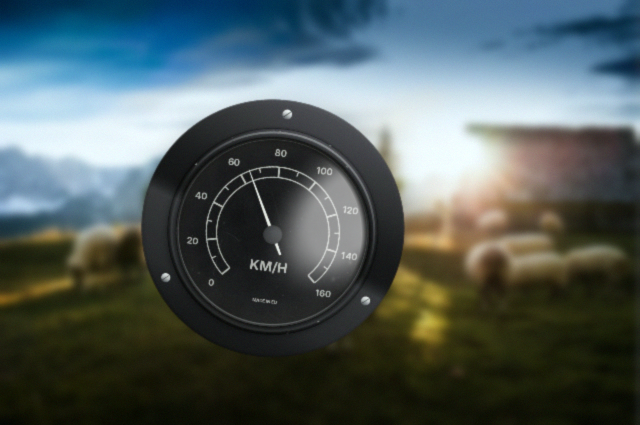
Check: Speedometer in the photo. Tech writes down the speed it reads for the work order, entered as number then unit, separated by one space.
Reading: 65 km/h
